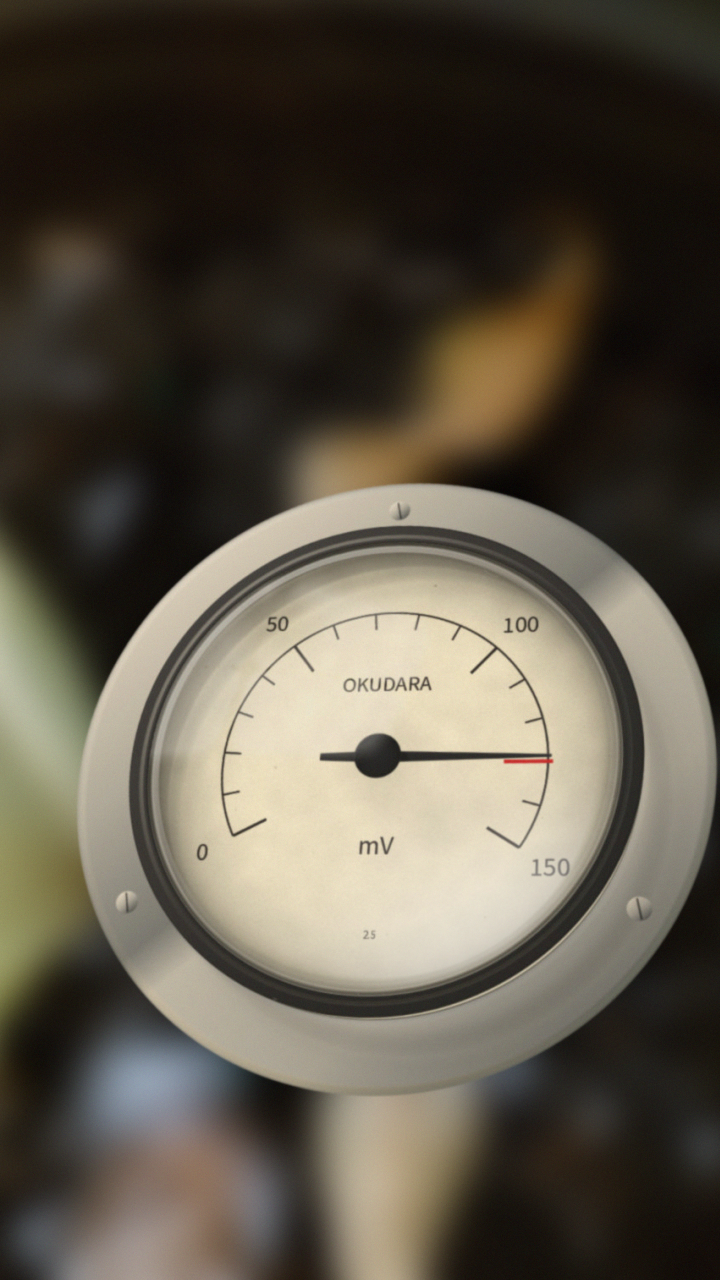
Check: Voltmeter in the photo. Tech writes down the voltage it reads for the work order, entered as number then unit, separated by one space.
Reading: 130 mV
